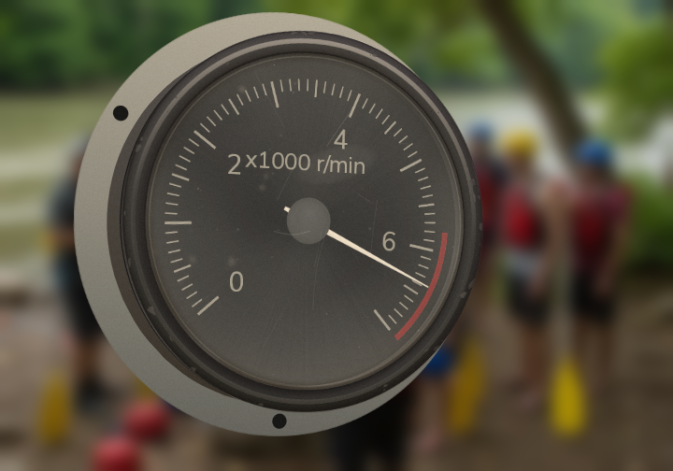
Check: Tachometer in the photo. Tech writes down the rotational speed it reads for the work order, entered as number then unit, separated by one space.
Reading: 6400 rpm
